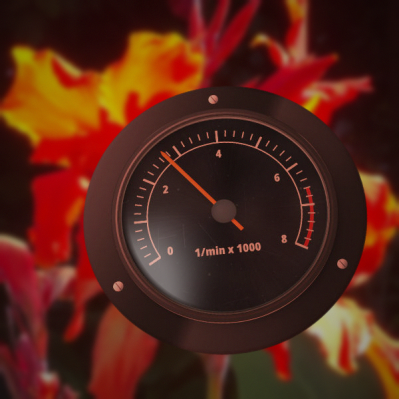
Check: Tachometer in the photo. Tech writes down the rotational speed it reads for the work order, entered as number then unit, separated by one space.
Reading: 2700 rpm
